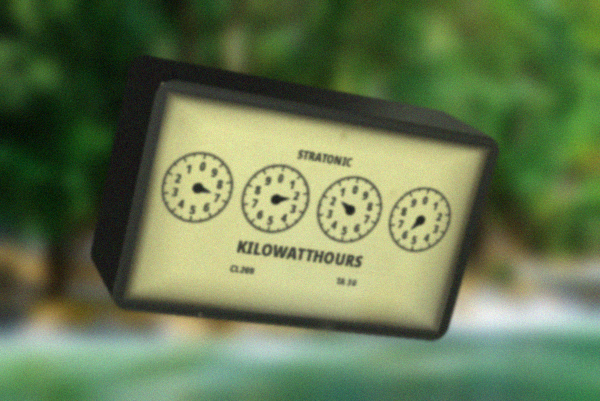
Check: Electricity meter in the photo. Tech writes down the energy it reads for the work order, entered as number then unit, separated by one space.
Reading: 7216 kWh
